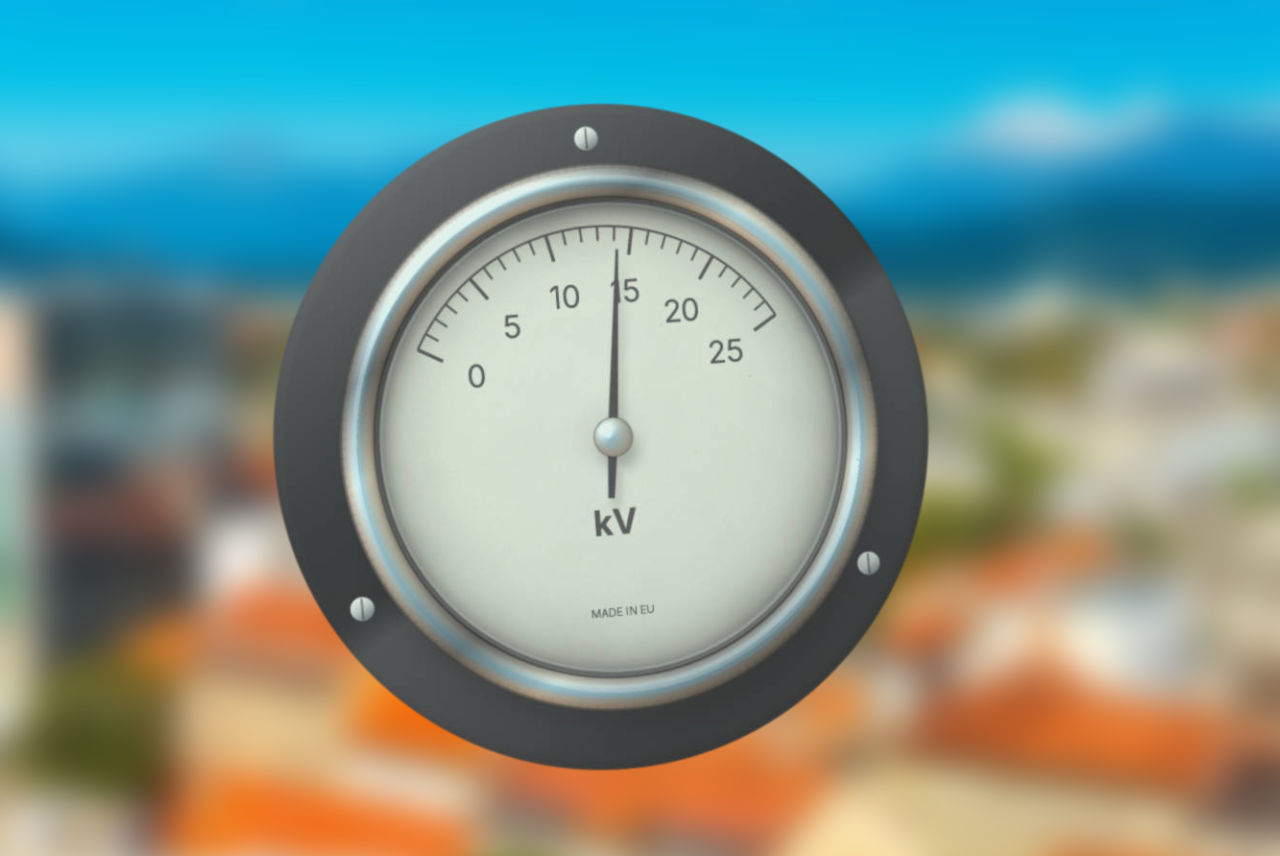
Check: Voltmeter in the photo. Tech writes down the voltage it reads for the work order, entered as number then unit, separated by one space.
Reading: 14 kV
